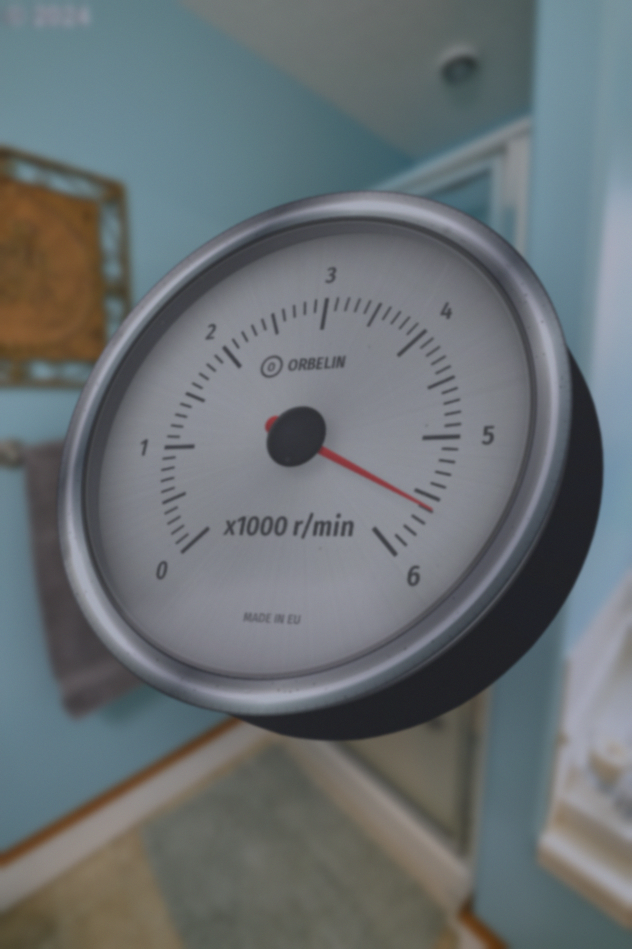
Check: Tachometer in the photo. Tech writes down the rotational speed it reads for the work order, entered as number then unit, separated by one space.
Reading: 5600 rpm
